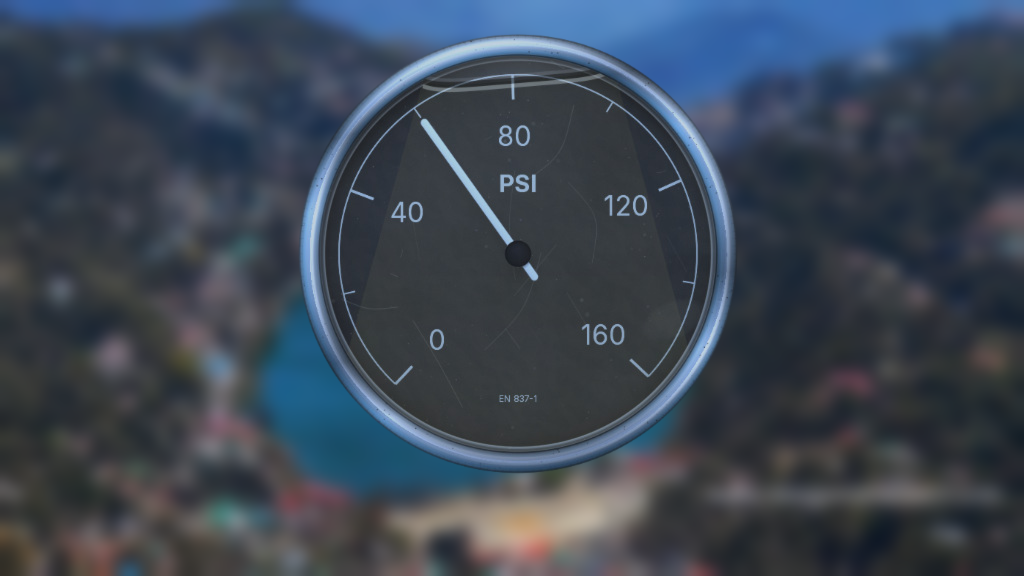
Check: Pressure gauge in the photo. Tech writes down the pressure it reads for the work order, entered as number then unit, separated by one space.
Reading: 60 psi
